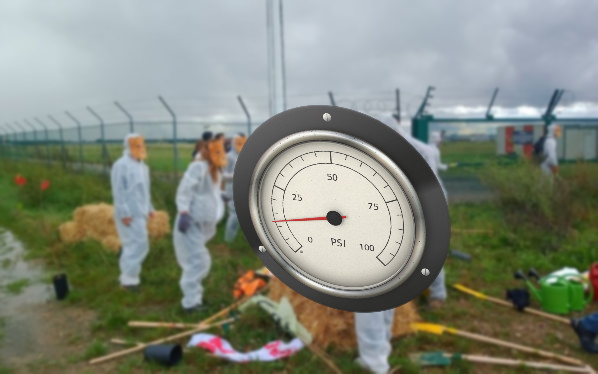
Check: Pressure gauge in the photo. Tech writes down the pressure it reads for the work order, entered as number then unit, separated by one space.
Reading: 12.5 psi
